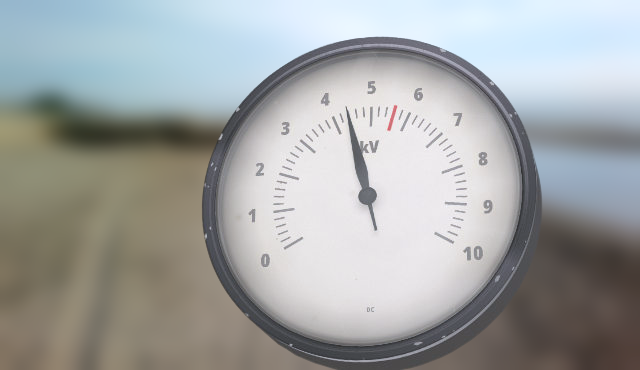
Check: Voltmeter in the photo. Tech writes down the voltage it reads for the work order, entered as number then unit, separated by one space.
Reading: 4.4 kV
